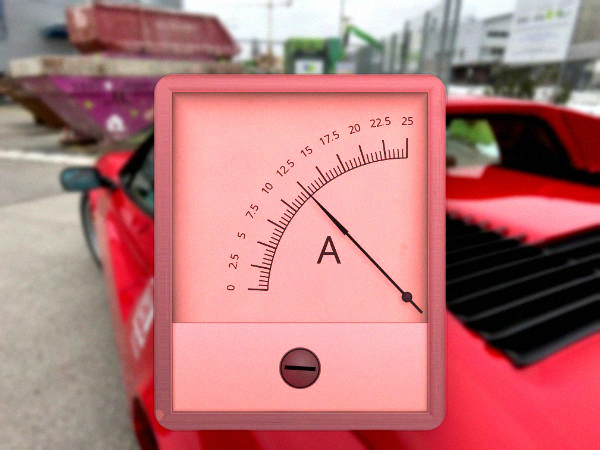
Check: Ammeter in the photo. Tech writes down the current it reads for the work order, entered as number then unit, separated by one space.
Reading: 12.5 A
